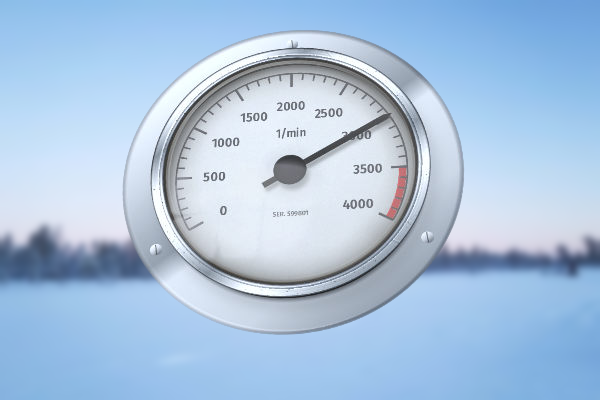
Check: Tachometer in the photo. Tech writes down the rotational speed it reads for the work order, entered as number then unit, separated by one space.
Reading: 3000 rpm
